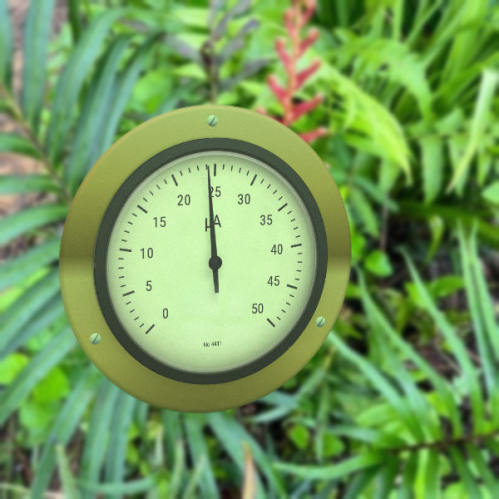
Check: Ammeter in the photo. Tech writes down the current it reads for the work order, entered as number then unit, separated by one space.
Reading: 24 µA
